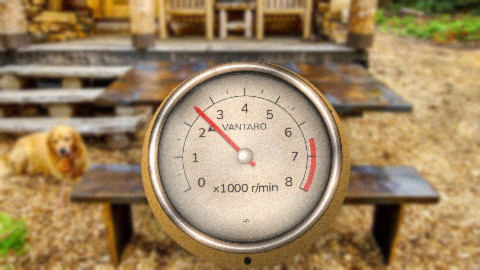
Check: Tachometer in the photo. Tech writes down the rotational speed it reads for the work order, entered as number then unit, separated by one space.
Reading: 2500 rpm
